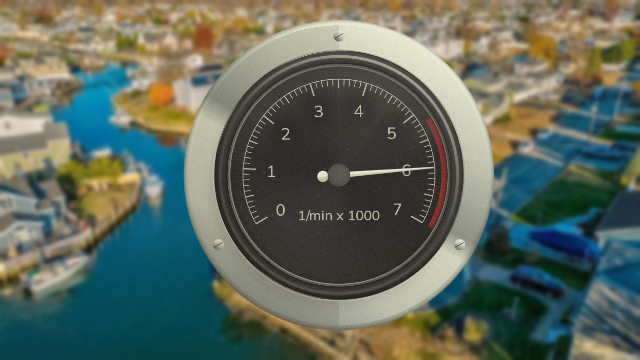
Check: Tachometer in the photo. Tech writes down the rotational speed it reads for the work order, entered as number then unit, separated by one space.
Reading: 6000 rpm
